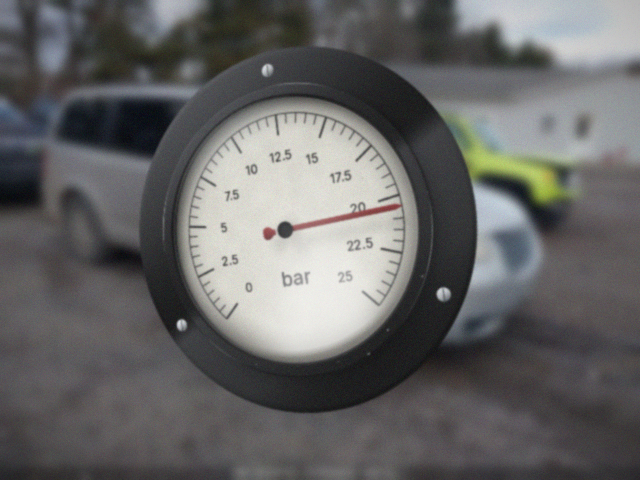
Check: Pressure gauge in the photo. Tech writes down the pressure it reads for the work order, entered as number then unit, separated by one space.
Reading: 20.5 bar
